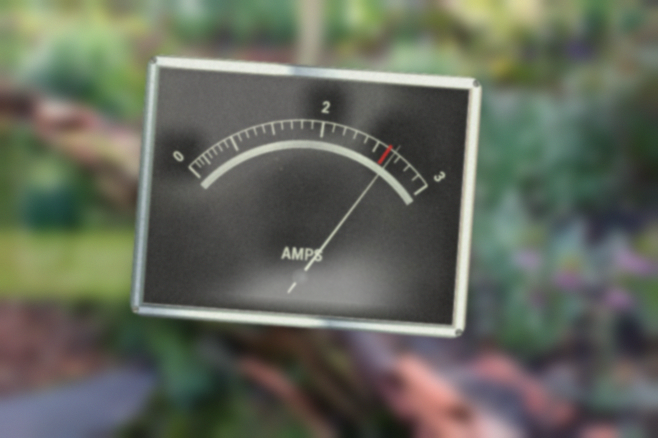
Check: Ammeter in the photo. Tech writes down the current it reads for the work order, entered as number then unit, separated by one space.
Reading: 2.65 A
